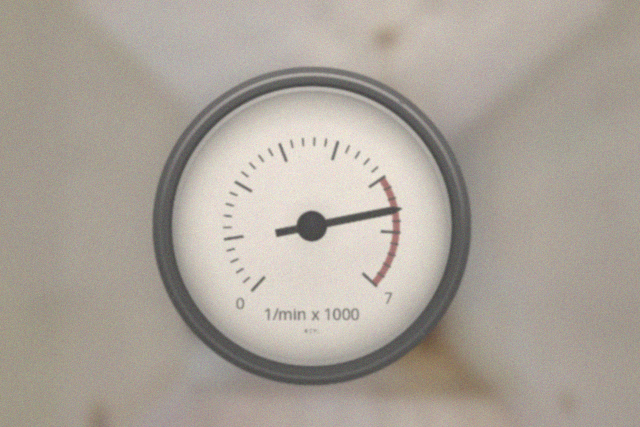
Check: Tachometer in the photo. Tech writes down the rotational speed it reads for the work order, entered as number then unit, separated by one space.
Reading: 5600 rpm
